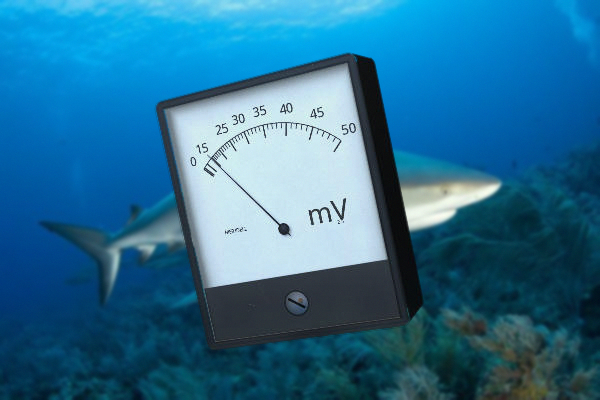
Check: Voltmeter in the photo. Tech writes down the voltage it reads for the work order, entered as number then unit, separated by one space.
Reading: 15 mV
